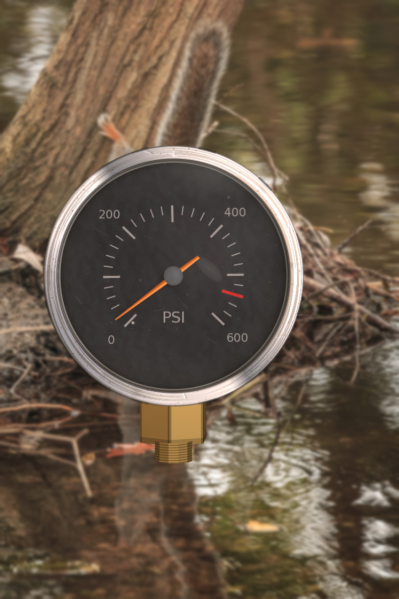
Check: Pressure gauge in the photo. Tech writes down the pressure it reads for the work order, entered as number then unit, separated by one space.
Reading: 20 psi
